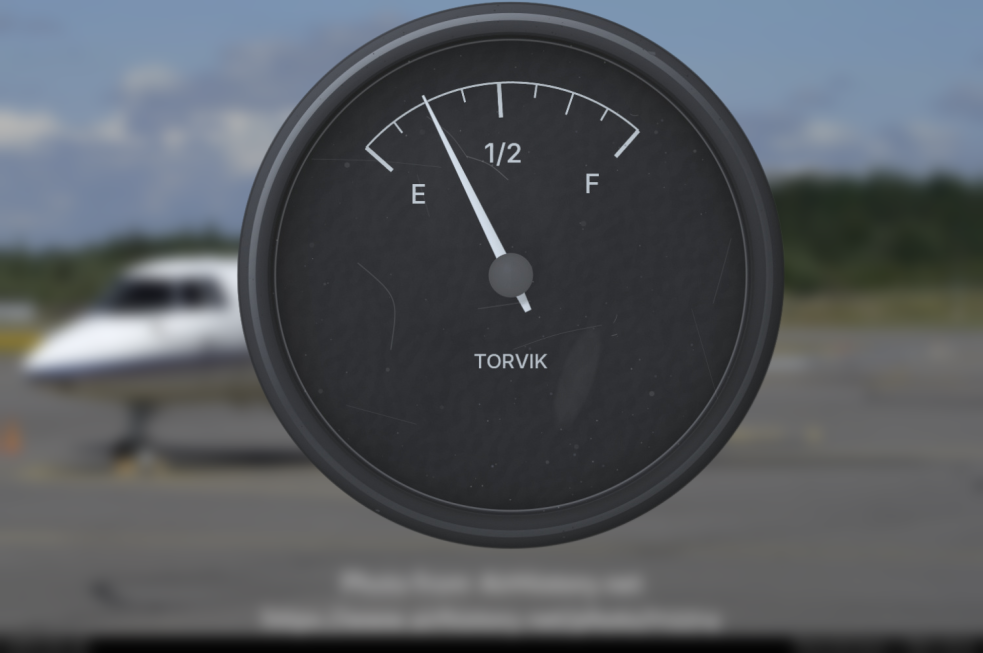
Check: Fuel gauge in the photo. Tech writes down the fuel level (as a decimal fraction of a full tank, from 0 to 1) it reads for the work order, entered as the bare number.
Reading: 0.25
